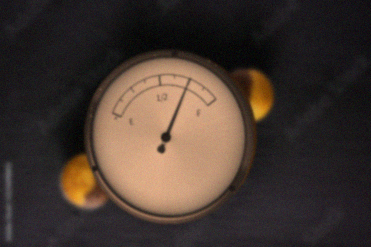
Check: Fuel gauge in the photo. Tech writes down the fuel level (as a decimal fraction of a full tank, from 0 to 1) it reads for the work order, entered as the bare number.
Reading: 0.75
